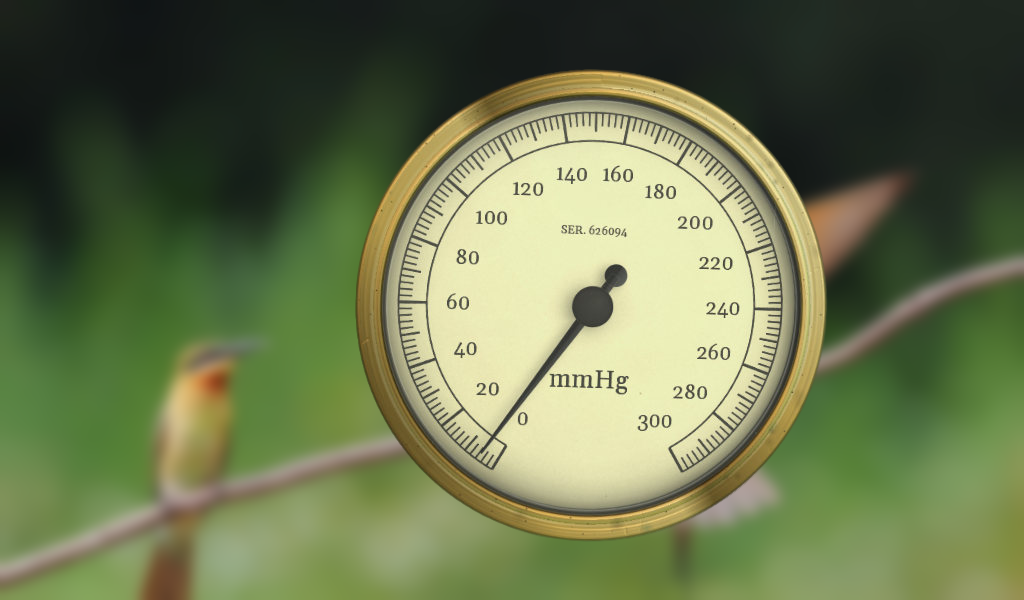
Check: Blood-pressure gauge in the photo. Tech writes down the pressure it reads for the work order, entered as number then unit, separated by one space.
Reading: 6 mmHg
